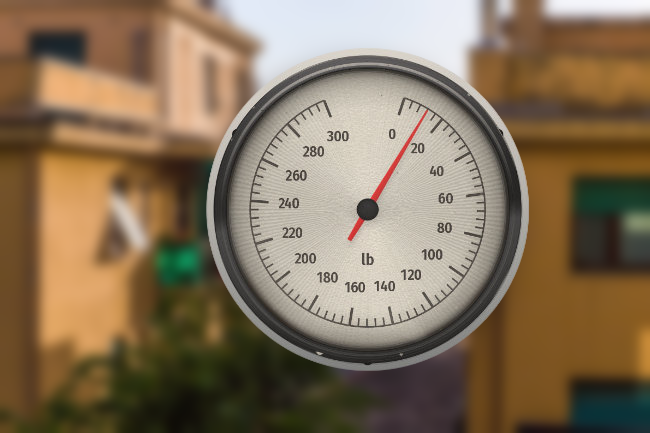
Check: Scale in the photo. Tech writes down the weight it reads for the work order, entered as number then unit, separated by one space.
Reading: 12 lb
